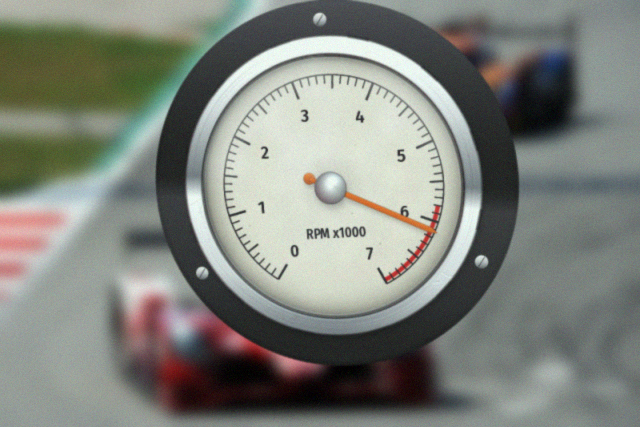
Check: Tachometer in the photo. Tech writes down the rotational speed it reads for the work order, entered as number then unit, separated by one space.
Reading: 6100 rpm
